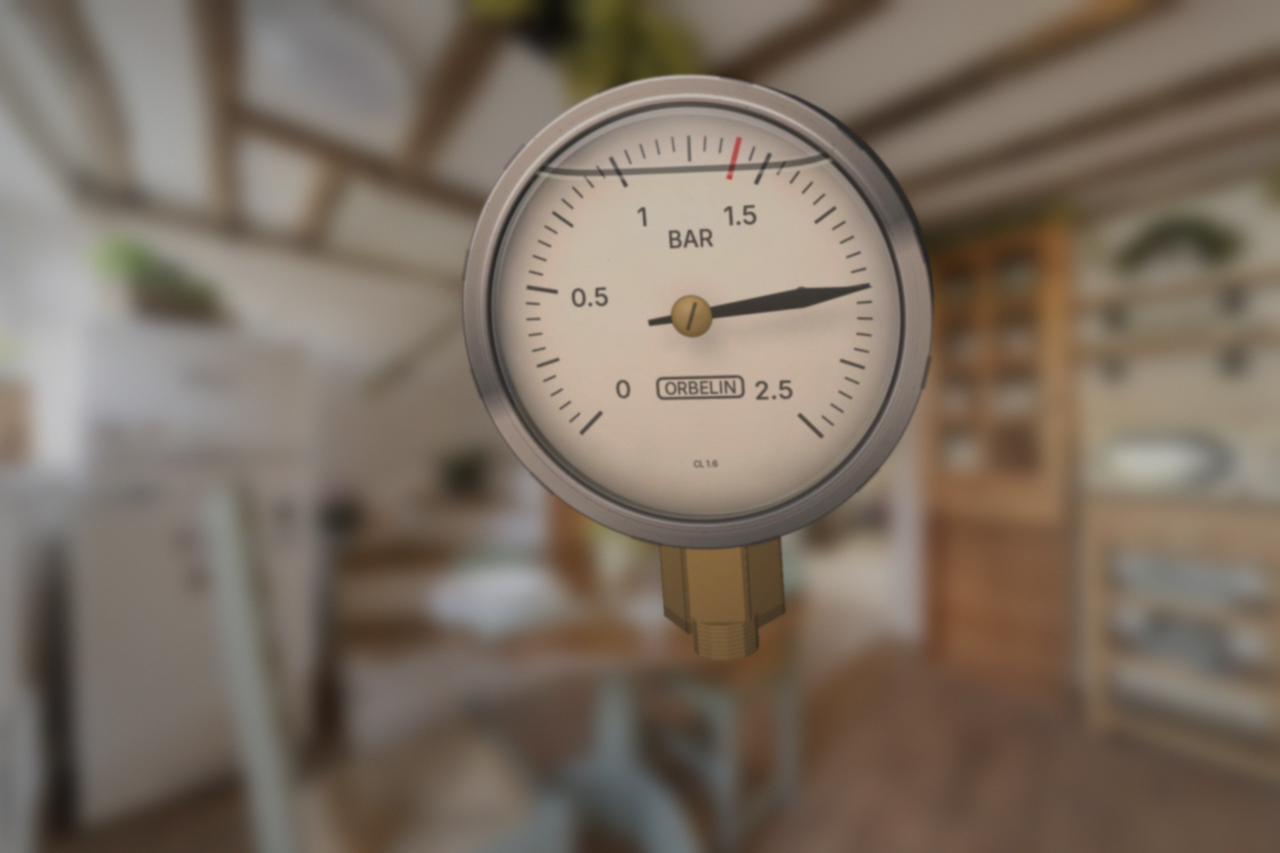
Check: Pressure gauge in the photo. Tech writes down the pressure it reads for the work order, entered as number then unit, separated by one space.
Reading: 2 bar
